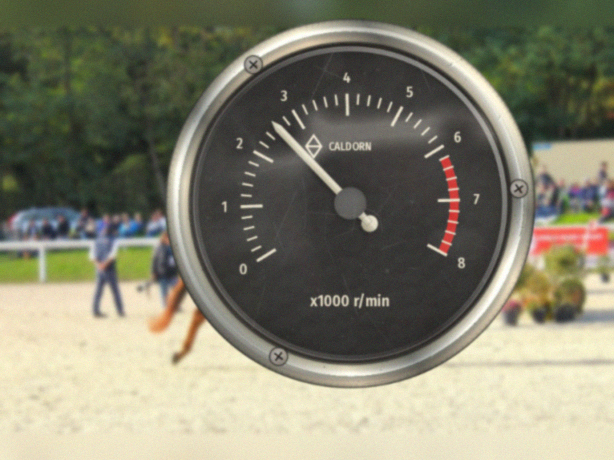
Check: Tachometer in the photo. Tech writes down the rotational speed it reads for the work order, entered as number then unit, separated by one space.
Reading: 2600 rpm
